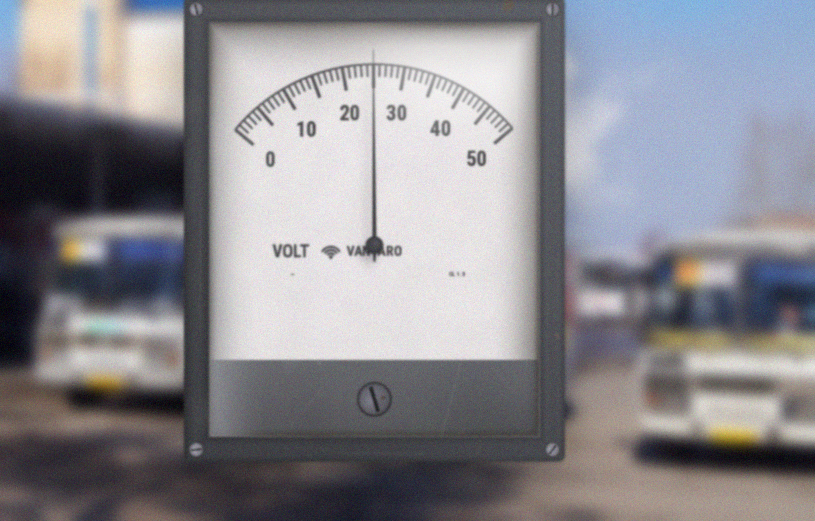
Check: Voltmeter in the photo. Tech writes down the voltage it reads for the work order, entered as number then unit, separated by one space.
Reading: 25 V
